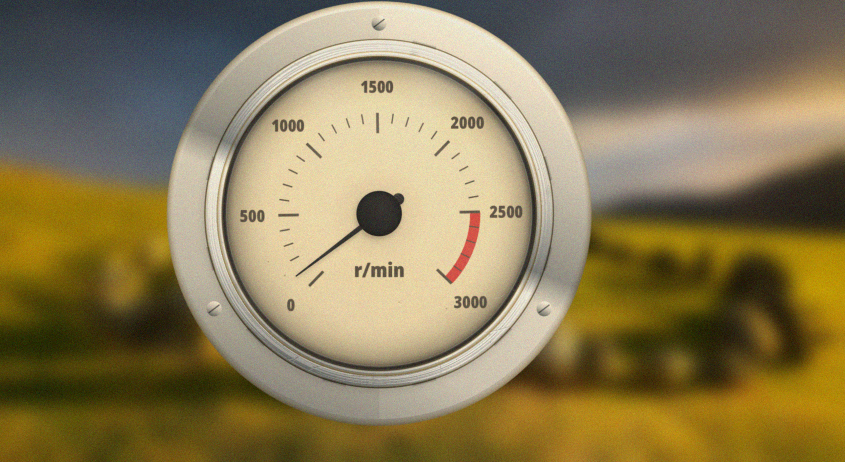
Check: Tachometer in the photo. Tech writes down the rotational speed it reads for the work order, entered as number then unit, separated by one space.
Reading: 100 rpm
